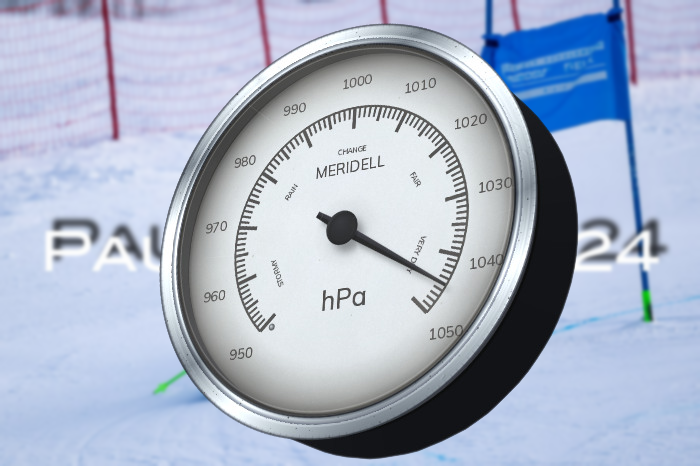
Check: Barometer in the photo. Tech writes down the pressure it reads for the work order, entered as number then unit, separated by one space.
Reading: 1045 hPa
